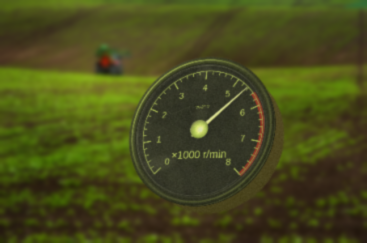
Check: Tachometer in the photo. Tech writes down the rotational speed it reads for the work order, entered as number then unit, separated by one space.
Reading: 5400 rpm
